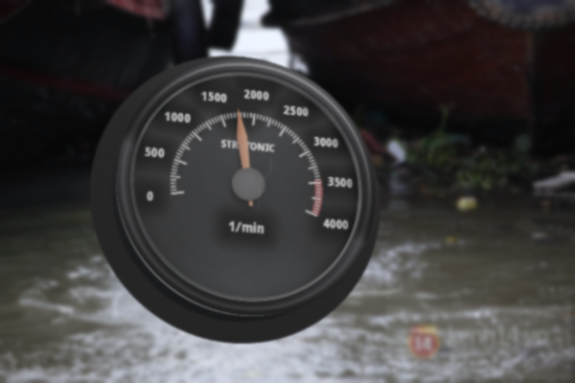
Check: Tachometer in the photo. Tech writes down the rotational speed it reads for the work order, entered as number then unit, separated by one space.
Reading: 1750 rpm
